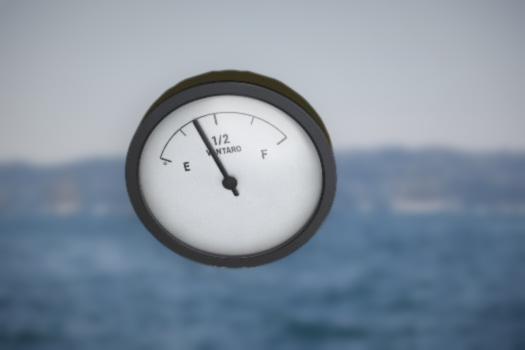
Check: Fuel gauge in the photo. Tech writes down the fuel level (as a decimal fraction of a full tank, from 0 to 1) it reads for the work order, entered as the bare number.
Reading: 0.375
